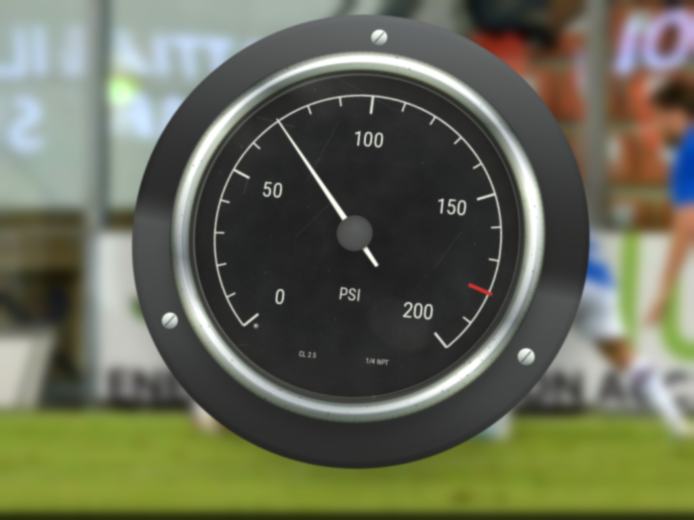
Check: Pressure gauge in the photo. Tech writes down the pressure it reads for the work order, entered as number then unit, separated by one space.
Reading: 70 psi
